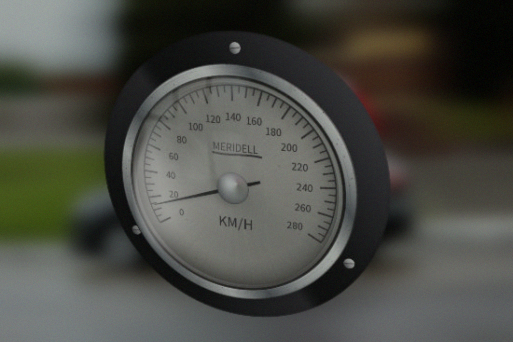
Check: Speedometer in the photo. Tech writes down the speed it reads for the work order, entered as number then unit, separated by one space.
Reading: 15 km/h
